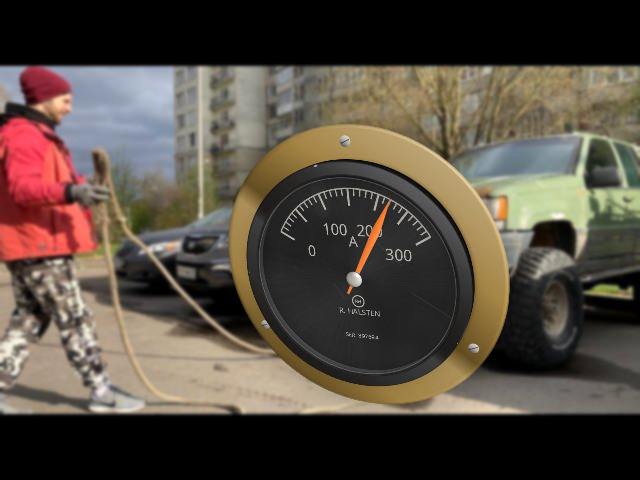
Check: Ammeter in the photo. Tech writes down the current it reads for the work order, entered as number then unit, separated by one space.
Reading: 220 A
